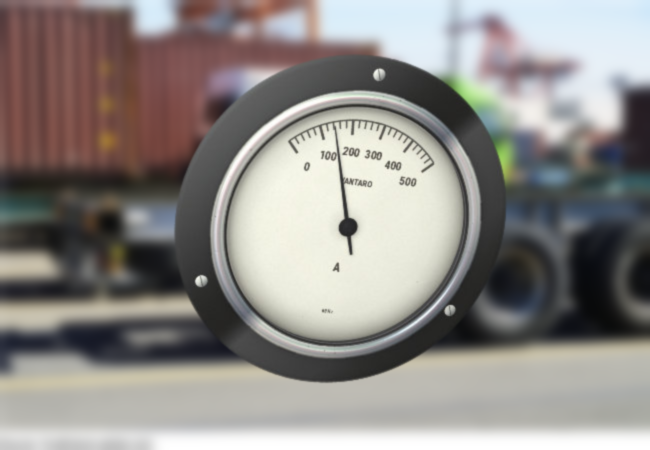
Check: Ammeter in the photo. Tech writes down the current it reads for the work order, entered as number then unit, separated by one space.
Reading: 140 A
